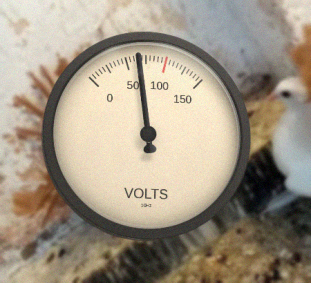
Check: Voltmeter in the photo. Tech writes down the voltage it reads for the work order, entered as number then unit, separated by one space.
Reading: 65 V
